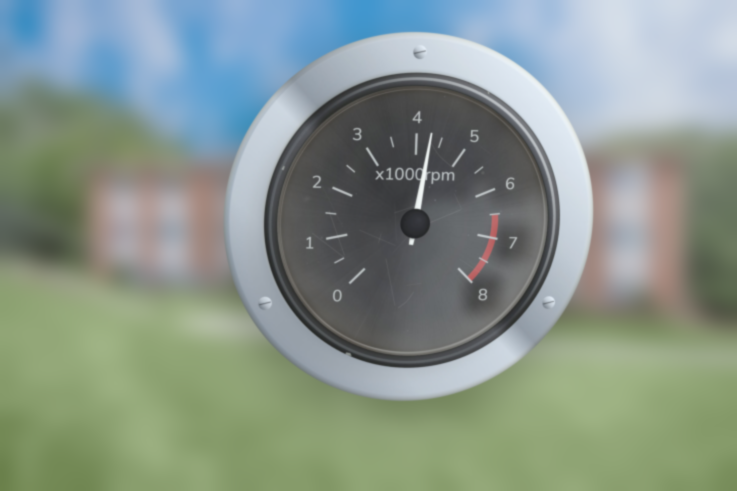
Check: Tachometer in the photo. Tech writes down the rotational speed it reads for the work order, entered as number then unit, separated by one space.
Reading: 4250 rpm
